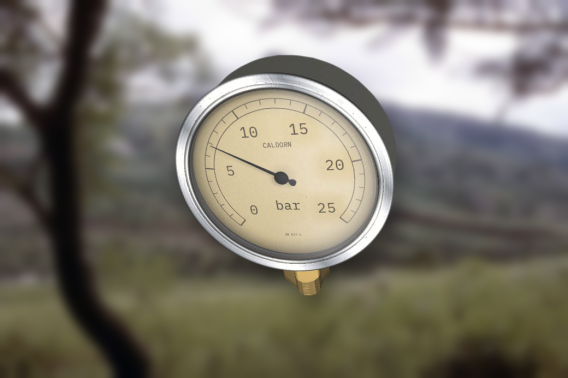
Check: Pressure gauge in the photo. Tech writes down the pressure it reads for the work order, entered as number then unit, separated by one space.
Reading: 7 bar
